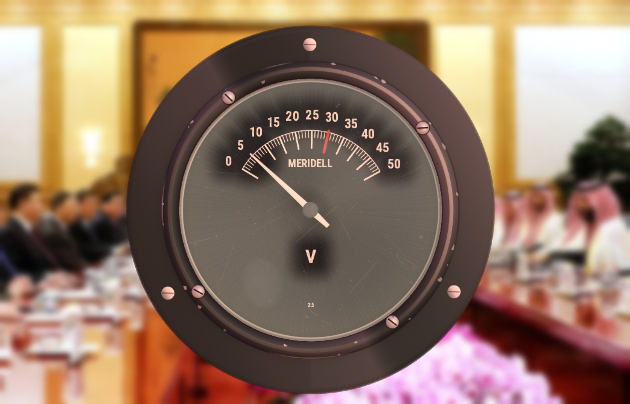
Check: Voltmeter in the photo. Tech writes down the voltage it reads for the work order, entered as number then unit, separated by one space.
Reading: 5 V
